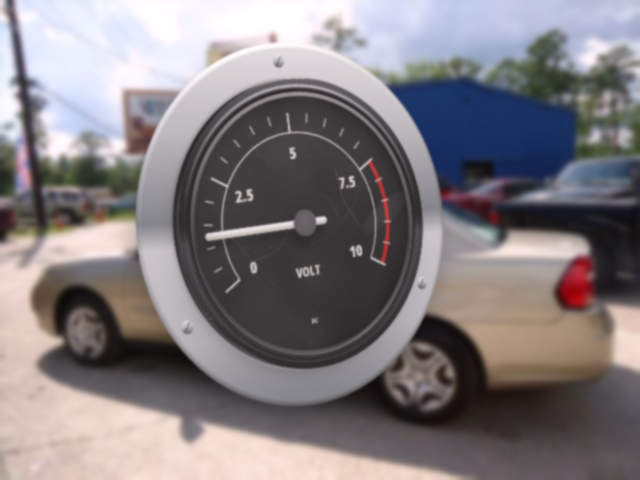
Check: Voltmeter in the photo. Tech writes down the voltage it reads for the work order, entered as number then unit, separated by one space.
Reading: 1.25 V
